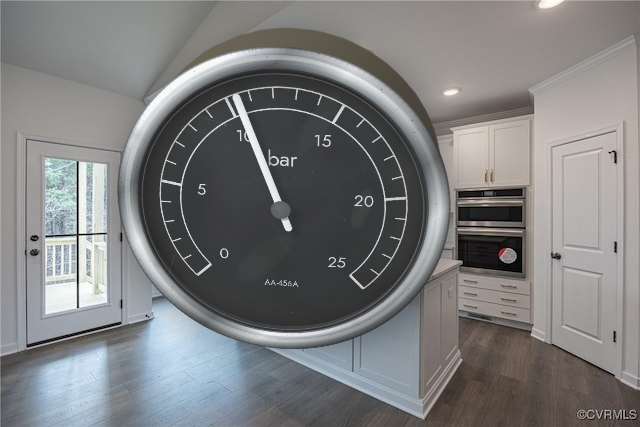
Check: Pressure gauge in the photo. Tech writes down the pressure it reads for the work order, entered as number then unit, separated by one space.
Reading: 10.5 bar
